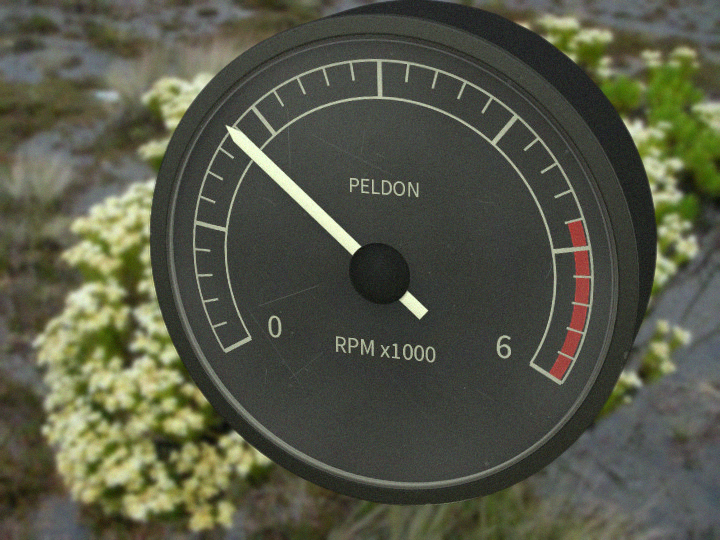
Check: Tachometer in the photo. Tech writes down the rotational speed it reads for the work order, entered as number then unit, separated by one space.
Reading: 1800 rpm
